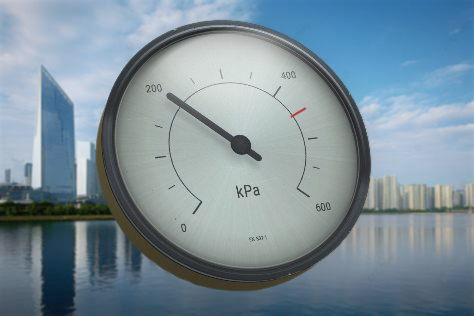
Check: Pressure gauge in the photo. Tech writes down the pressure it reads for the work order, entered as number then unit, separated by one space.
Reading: 200 kPa
